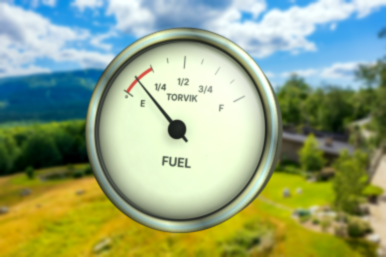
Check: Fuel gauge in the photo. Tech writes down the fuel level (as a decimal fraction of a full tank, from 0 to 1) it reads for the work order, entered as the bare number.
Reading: 0.125
